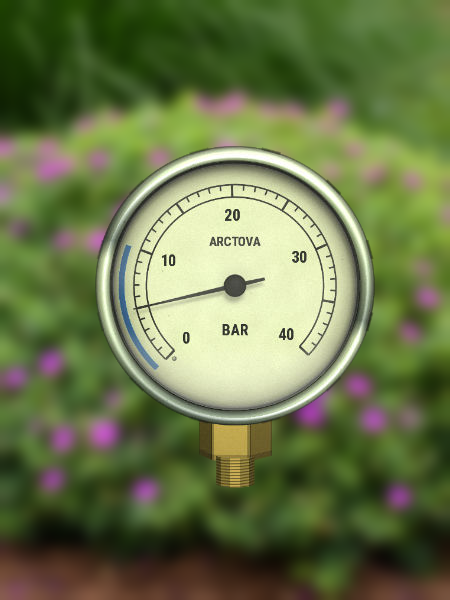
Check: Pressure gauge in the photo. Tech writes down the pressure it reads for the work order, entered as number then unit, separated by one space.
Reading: 5 bar
